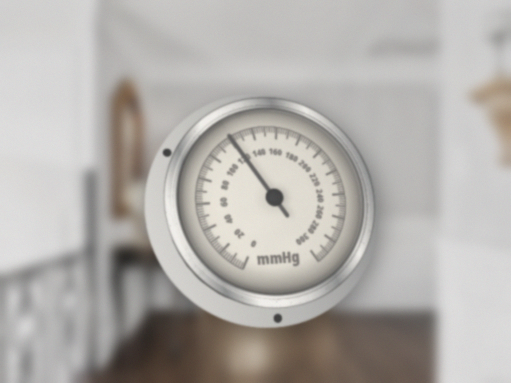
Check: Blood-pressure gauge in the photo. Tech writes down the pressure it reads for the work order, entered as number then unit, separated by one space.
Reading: 120 mmHg
